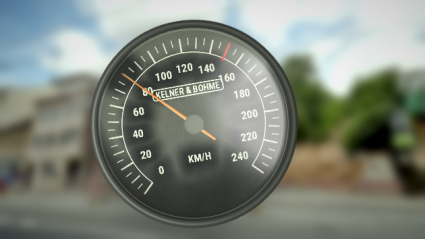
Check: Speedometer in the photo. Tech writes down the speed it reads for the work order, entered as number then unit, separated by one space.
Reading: 80 km/h
